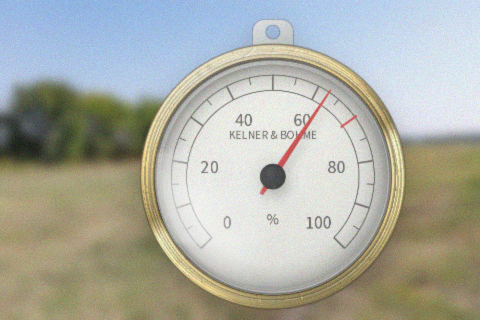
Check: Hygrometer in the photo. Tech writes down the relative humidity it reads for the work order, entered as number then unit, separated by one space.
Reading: 62.5 %
